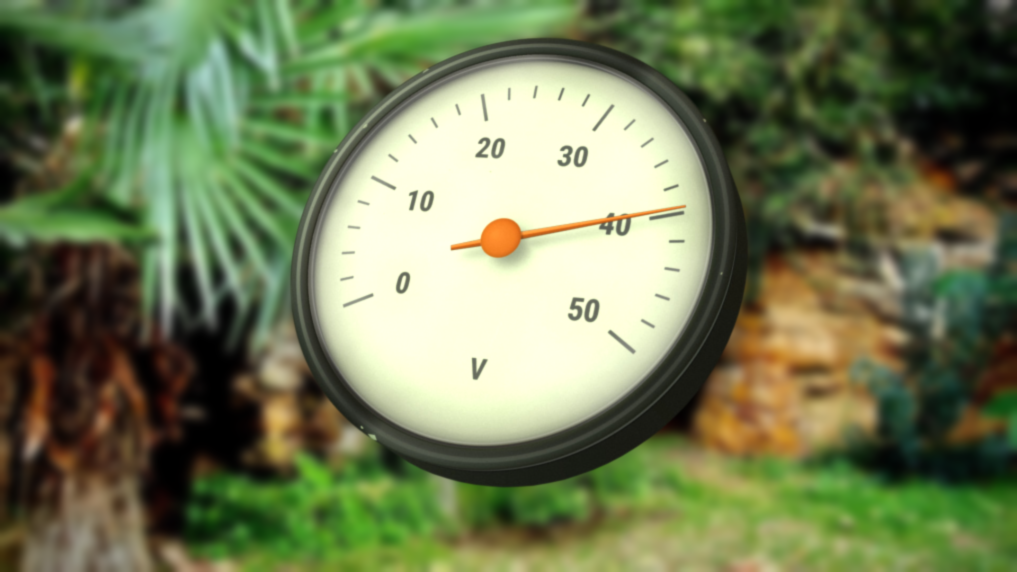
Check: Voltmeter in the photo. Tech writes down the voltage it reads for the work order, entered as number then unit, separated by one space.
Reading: 40 V
